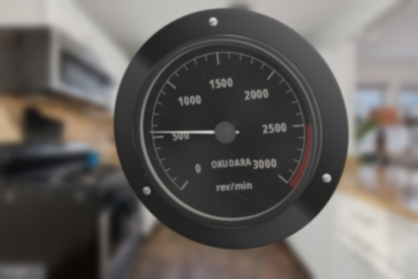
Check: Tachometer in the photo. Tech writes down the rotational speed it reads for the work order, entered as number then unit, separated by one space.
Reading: 550 rpm
